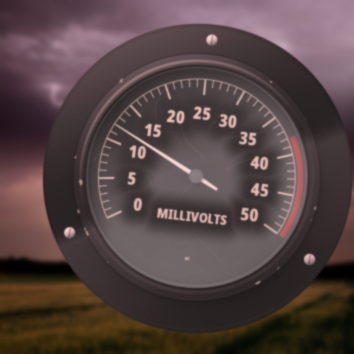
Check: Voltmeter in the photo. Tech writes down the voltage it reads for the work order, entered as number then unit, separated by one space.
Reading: 12 mV
